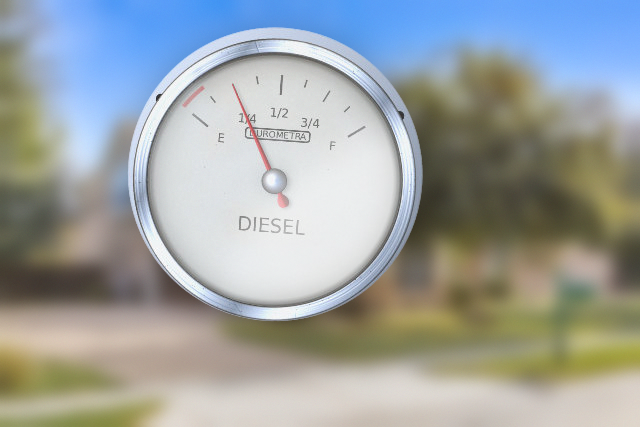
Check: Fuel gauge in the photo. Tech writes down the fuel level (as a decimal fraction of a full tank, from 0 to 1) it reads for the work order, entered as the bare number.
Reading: 0.25
